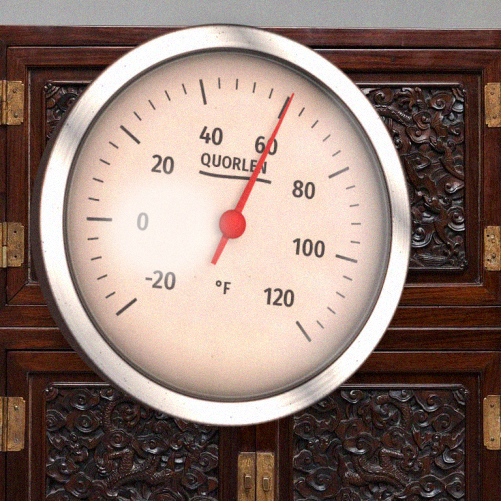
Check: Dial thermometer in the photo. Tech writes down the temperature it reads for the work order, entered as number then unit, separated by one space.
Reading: 60 °F
